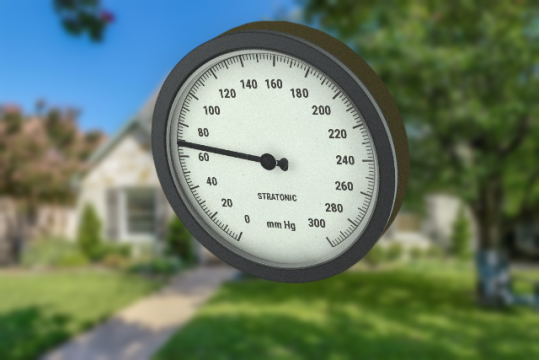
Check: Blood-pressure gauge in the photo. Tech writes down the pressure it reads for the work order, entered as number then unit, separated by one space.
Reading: 70 mmHg
